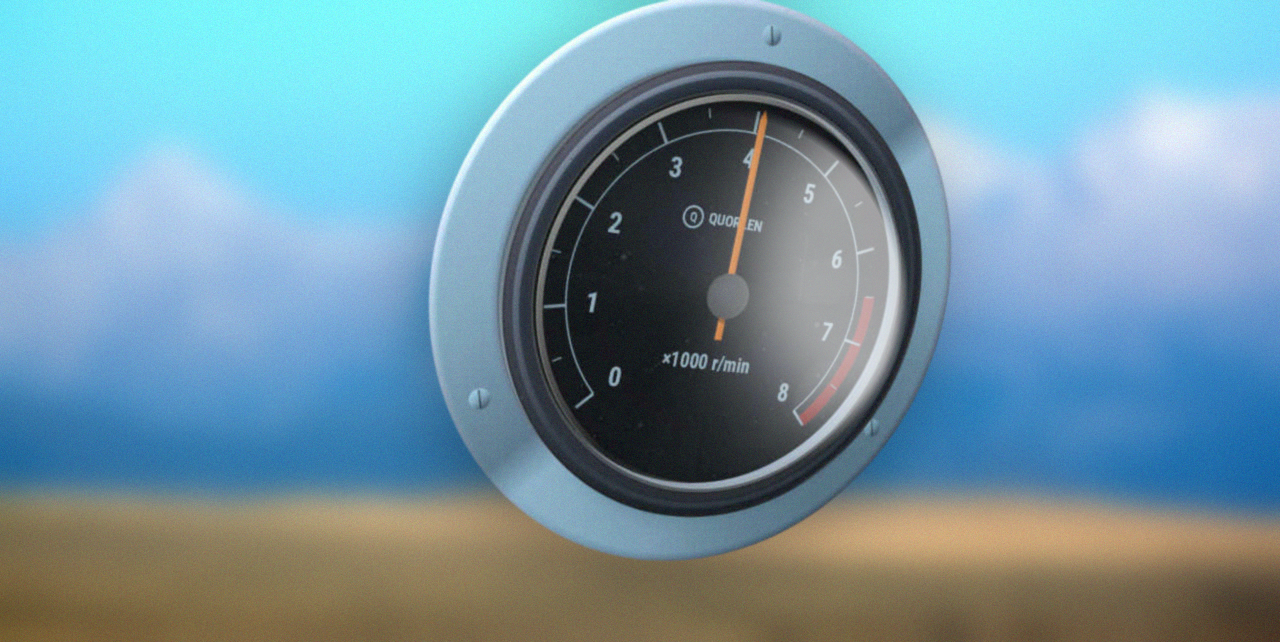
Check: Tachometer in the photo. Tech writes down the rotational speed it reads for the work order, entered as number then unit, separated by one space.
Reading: 4000 rpm
